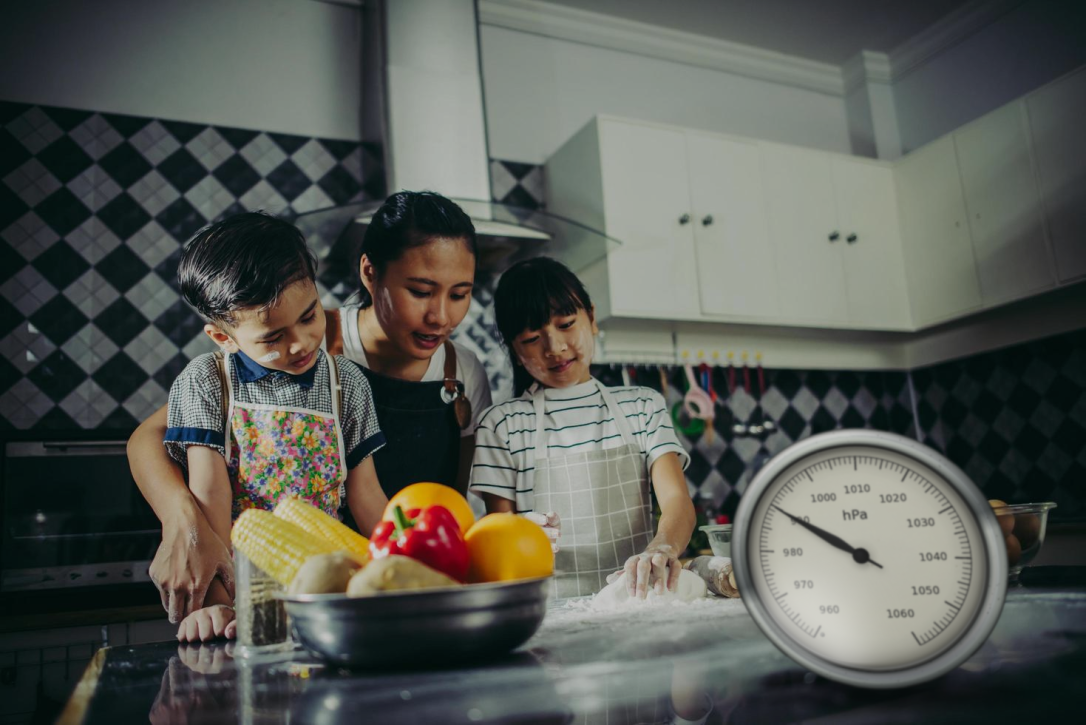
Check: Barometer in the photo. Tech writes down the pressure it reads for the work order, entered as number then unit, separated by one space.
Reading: 990 hPa
